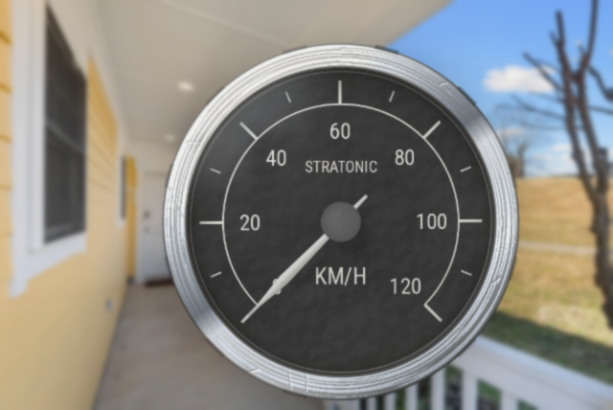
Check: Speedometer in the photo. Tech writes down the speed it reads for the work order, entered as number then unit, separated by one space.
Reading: 0 km/h
